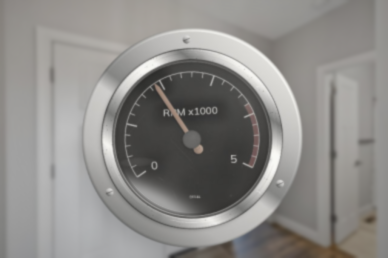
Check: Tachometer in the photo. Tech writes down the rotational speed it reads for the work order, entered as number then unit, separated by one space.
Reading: 1900 rpm
